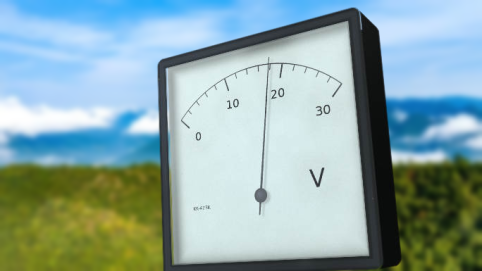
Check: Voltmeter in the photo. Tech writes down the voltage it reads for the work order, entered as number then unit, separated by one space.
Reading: 18 V
